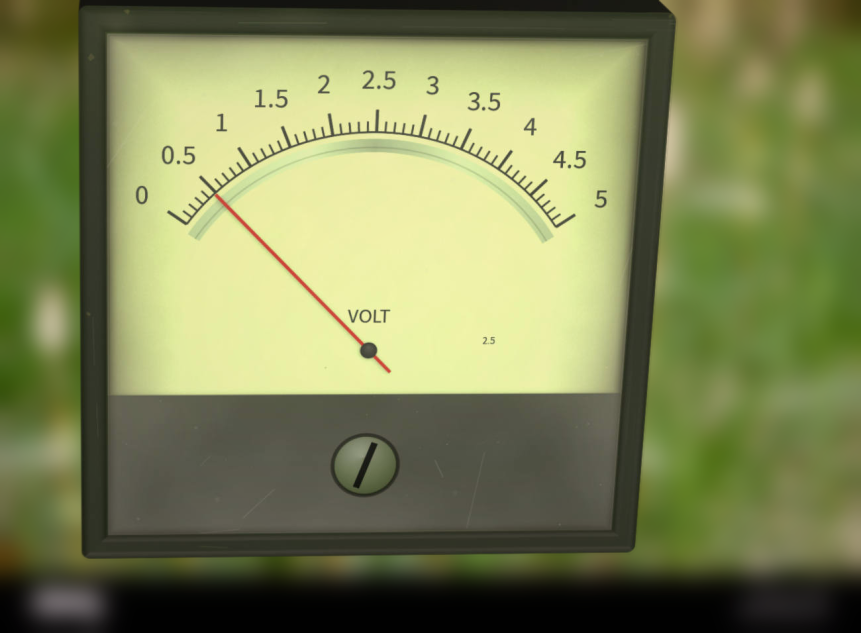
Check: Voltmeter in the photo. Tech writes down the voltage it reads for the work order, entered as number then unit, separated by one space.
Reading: 0.5 V
